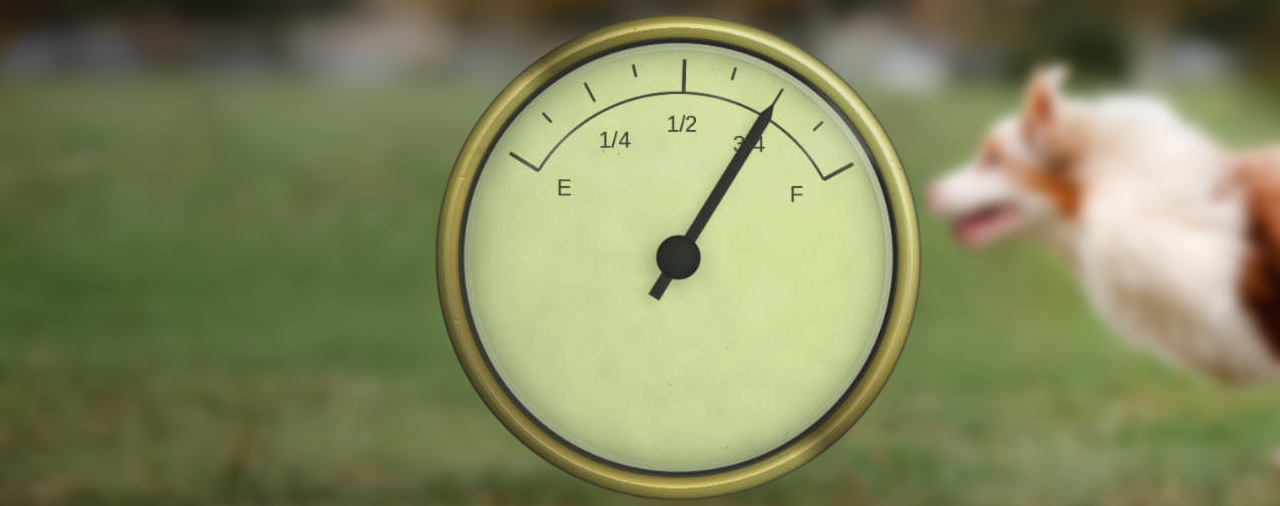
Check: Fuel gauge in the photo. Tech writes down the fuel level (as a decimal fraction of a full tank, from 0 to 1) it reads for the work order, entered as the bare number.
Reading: 0.75
